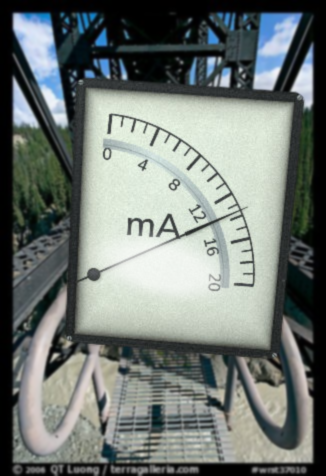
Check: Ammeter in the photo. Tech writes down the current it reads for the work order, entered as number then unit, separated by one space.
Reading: 13.5 mA
